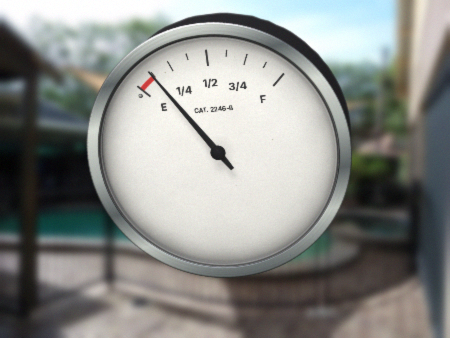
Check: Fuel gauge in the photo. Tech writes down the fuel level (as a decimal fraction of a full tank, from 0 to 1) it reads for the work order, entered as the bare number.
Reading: 0.125
